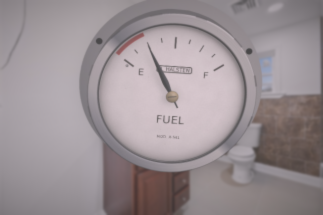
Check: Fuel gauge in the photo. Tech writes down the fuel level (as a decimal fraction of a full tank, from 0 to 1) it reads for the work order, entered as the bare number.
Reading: 0.25
